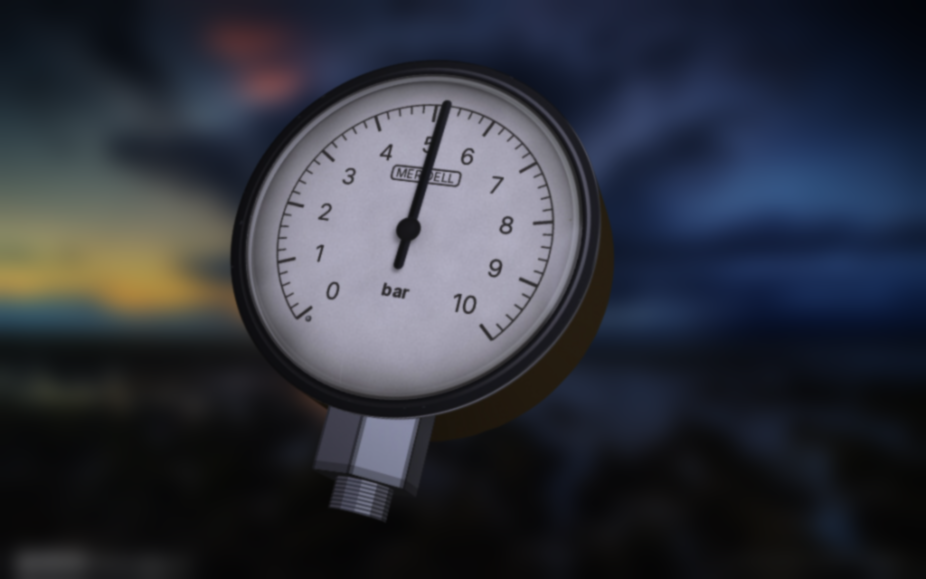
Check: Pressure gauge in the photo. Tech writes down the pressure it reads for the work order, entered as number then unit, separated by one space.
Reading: 5.2 bar
